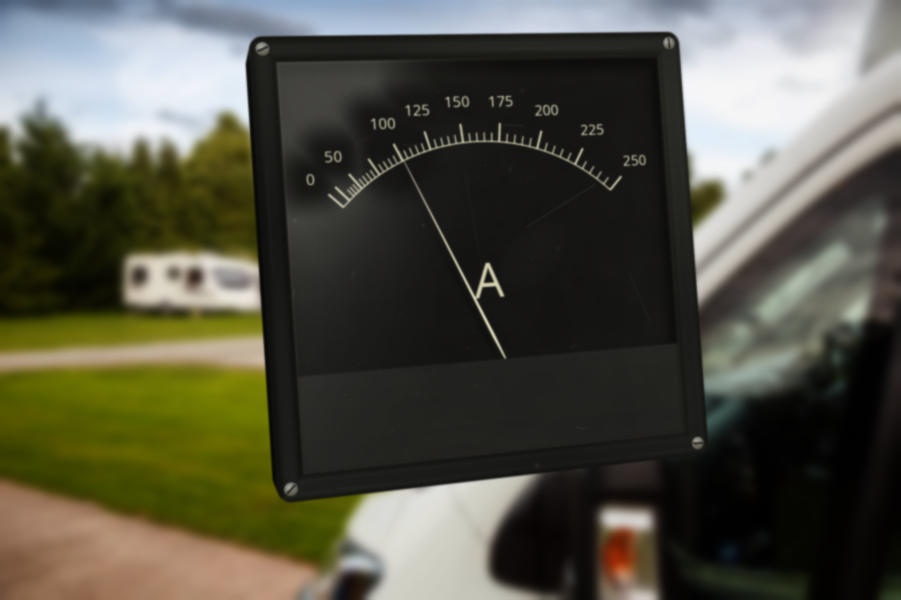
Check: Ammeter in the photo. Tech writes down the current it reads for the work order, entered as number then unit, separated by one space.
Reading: 100 A
